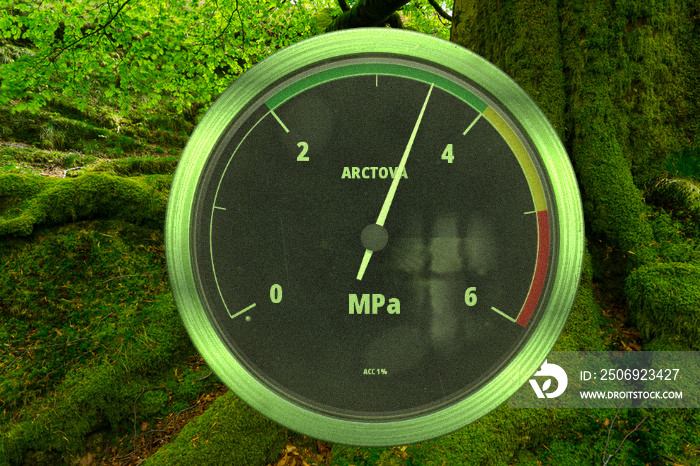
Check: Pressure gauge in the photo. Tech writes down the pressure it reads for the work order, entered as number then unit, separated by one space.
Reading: 3.5 MPa
